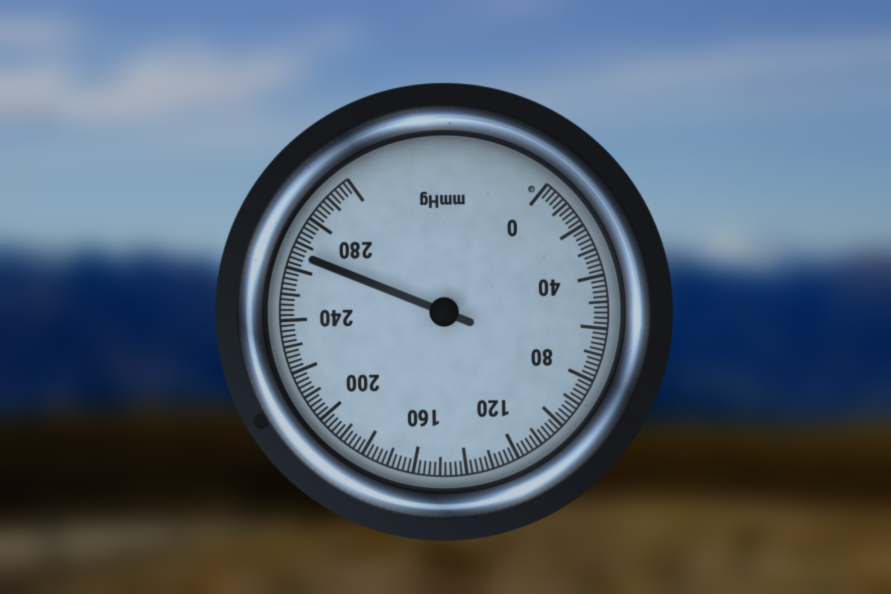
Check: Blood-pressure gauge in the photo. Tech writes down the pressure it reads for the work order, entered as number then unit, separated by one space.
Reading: 266 mmHg
